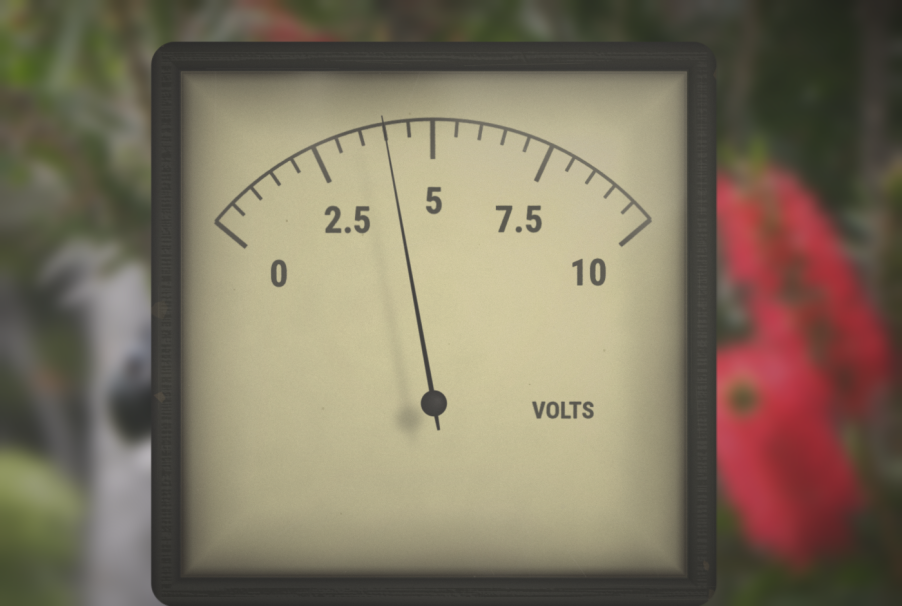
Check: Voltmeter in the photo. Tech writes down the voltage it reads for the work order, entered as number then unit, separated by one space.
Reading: 4 V
